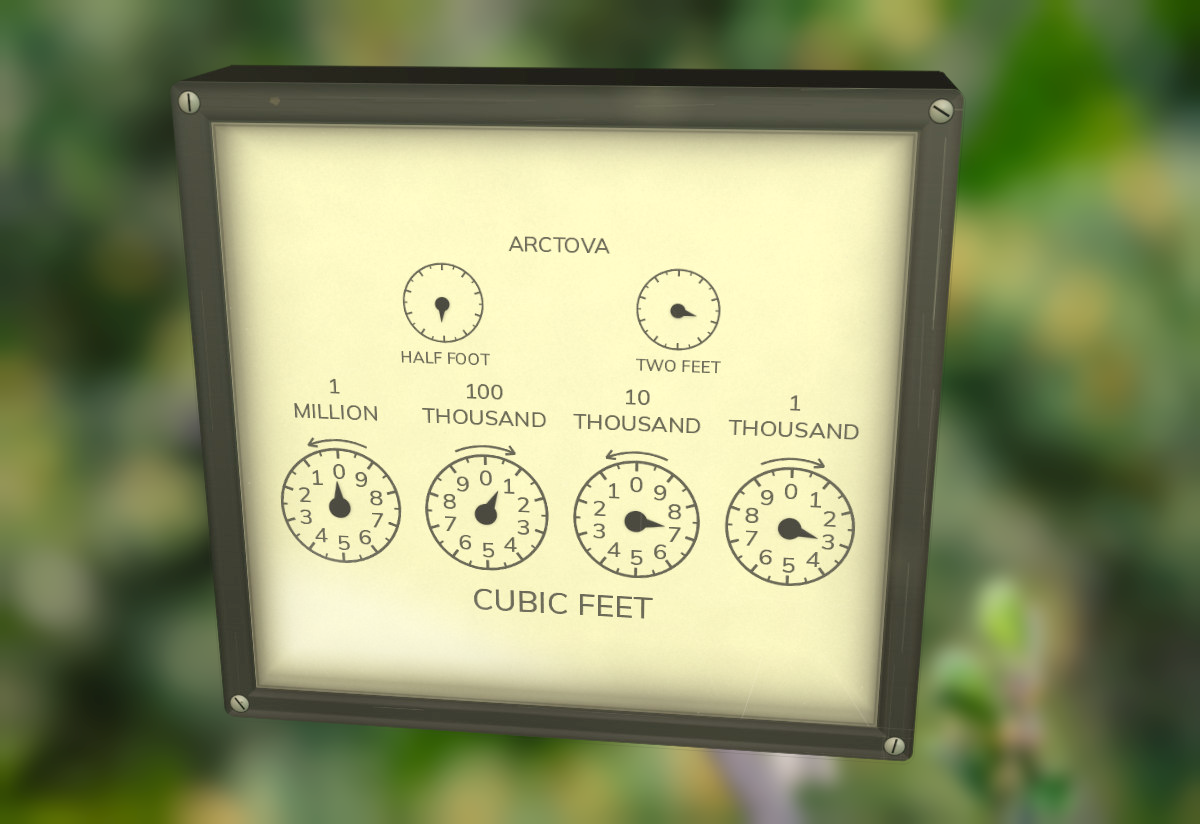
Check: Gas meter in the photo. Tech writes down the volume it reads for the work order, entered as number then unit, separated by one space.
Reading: 7300 ft³
